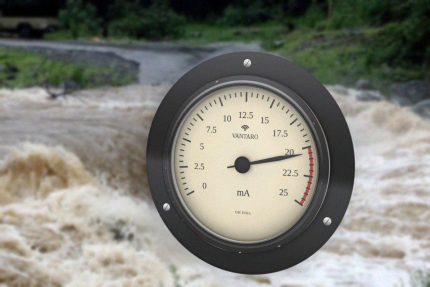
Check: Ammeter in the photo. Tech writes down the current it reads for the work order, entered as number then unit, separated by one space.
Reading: 20.5 mA
